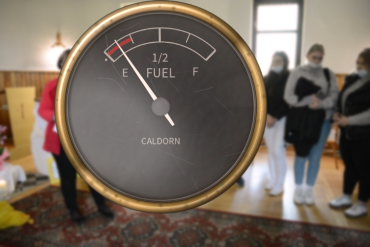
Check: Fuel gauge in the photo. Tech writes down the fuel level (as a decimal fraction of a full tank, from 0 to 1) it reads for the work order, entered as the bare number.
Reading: 0.125
